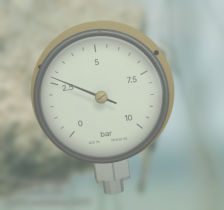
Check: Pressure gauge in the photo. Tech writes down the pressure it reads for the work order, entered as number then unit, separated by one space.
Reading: 2.75 bar
